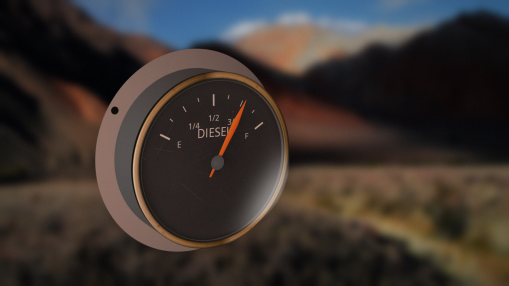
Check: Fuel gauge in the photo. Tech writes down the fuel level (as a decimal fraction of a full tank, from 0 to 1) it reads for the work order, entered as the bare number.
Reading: 0.75
